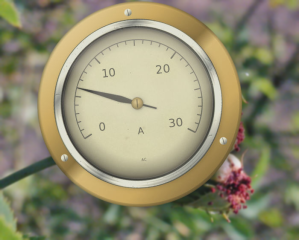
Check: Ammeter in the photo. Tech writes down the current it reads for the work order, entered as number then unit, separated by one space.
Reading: 6 A
